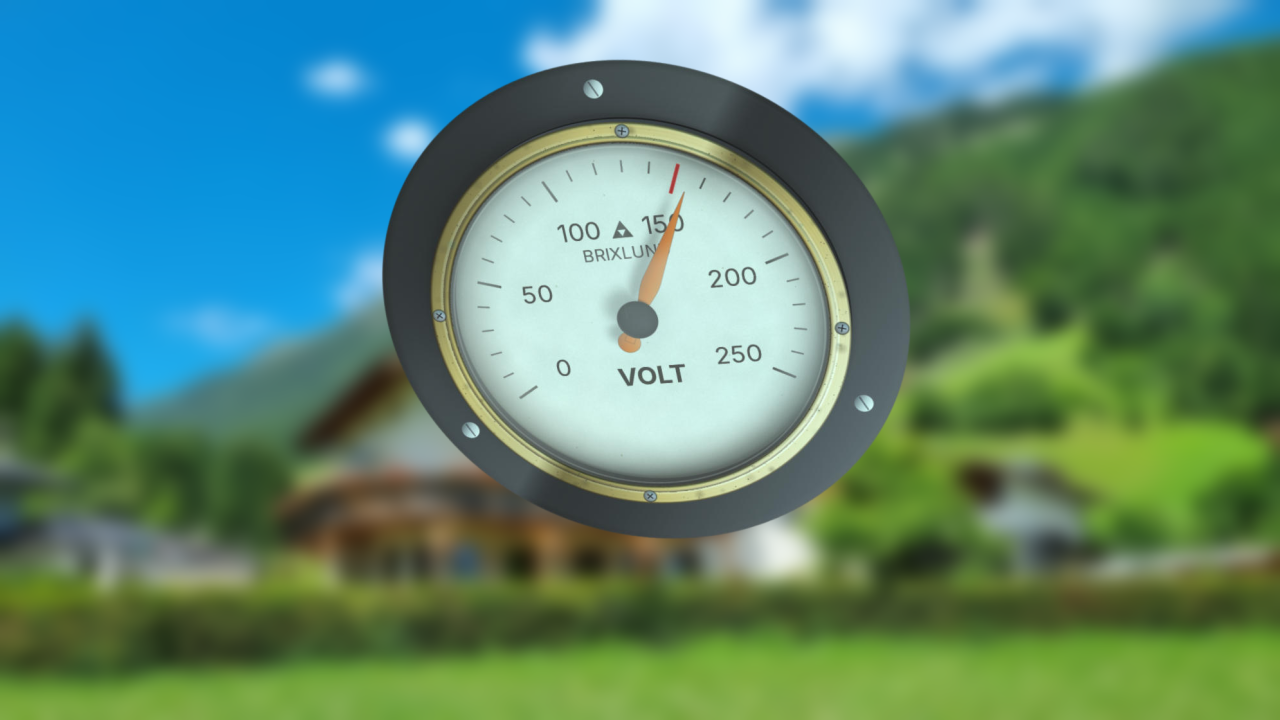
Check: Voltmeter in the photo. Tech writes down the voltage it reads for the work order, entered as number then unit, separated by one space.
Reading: 155 V
